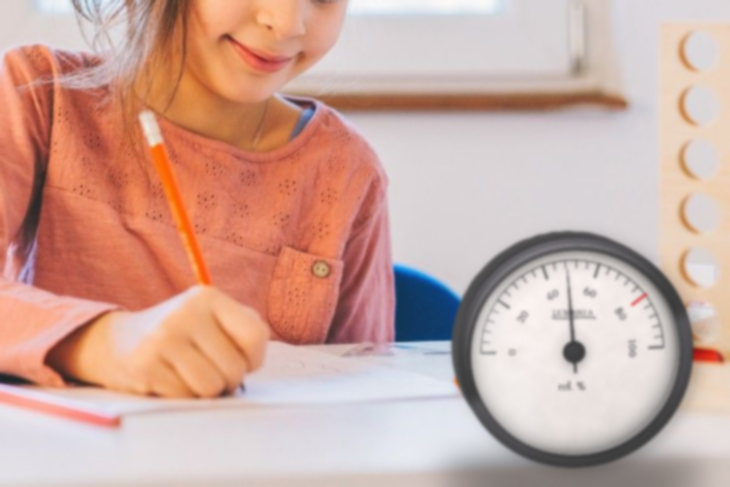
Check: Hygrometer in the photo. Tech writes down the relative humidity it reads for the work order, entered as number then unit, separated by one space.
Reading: 48 %
